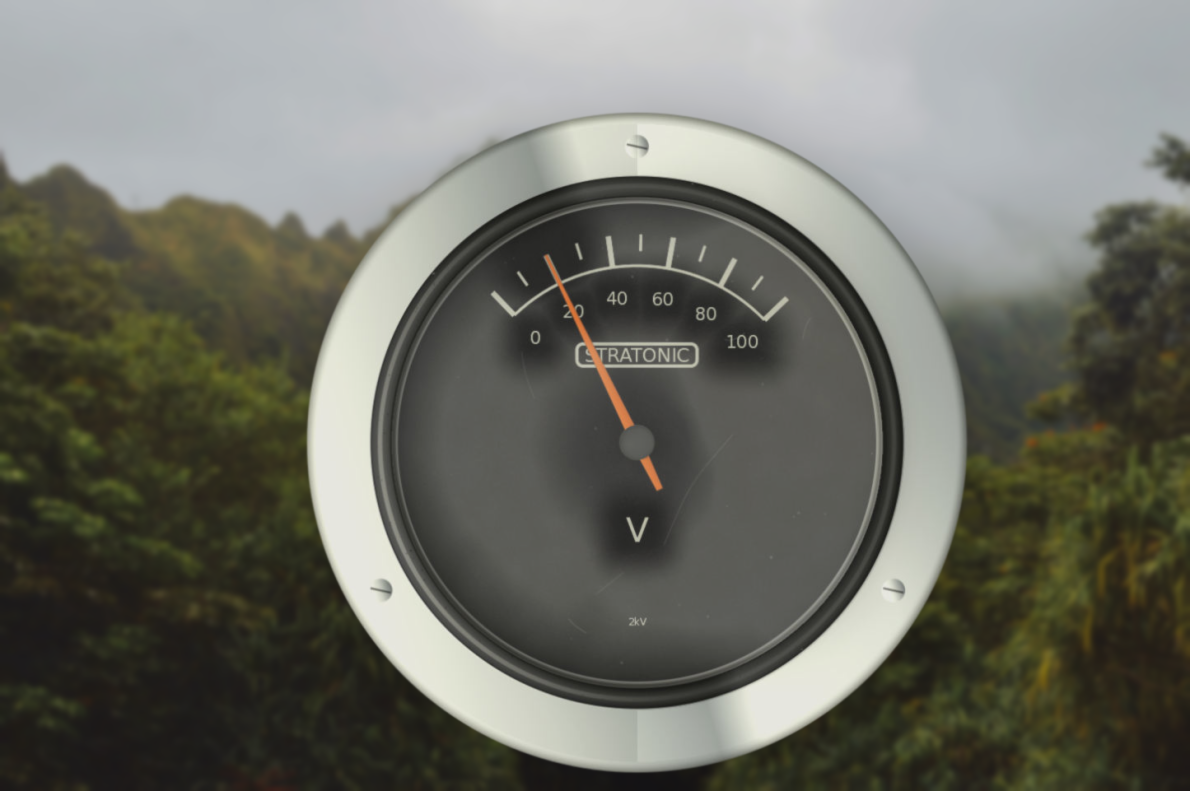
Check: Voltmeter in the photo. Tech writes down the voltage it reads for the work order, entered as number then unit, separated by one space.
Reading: 20 V
